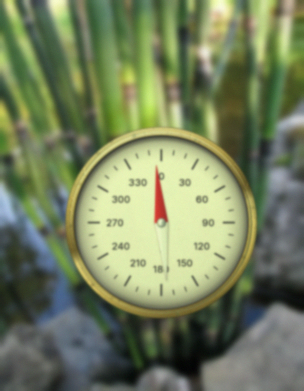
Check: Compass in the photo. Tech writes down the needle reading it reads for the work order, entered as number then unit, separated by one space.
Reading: 355 °
